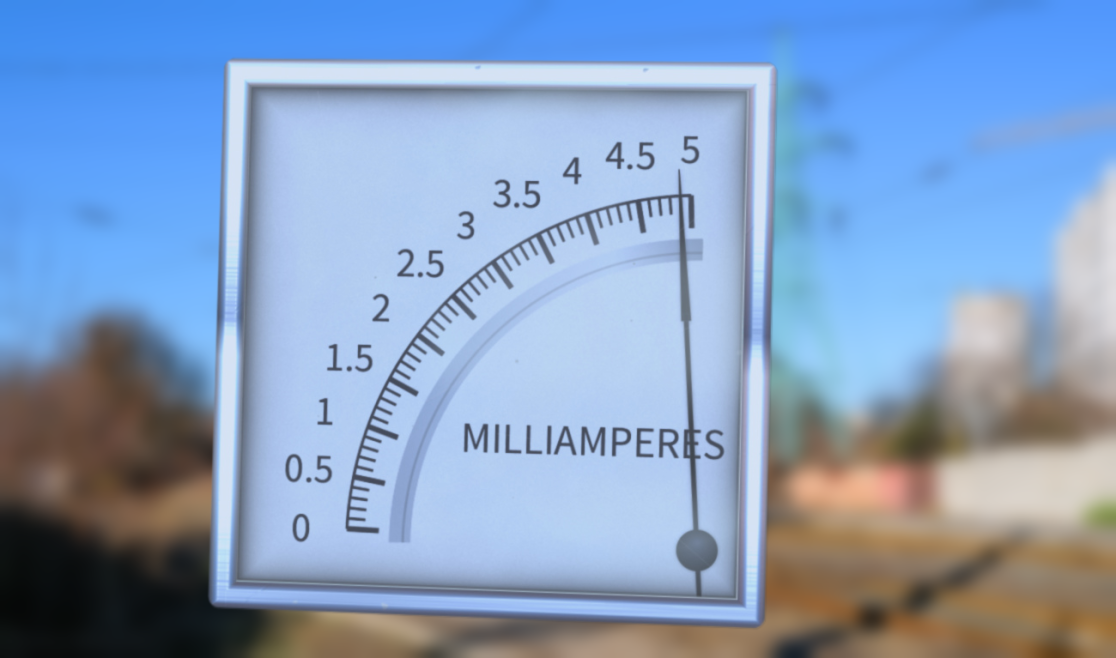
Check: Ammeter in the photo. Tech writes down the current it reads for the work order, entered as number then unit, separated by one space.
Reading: 4.9 mA
